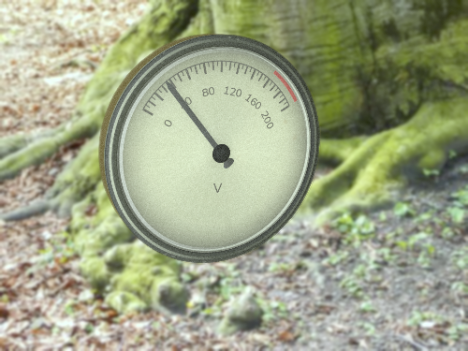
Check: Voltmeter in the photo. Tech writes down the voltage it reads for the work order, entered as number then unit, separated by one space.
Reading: 35 V
